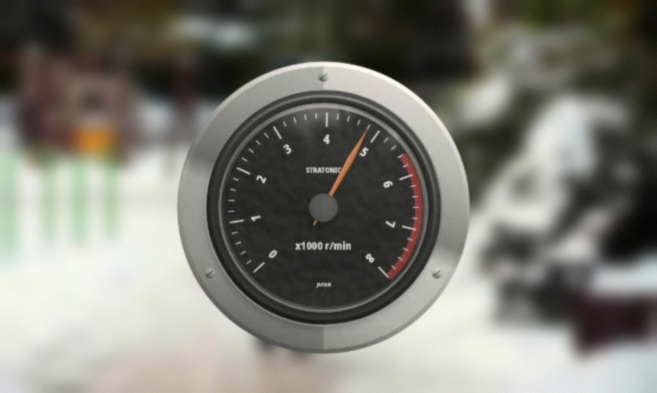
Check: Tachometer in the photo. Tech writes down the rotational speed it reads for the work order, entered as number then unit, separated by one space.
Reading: 4800 rpm
